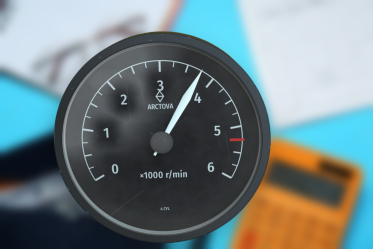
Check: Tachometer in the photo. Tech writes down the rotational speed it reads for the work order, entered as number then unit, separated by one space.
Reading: 3750 rpm
